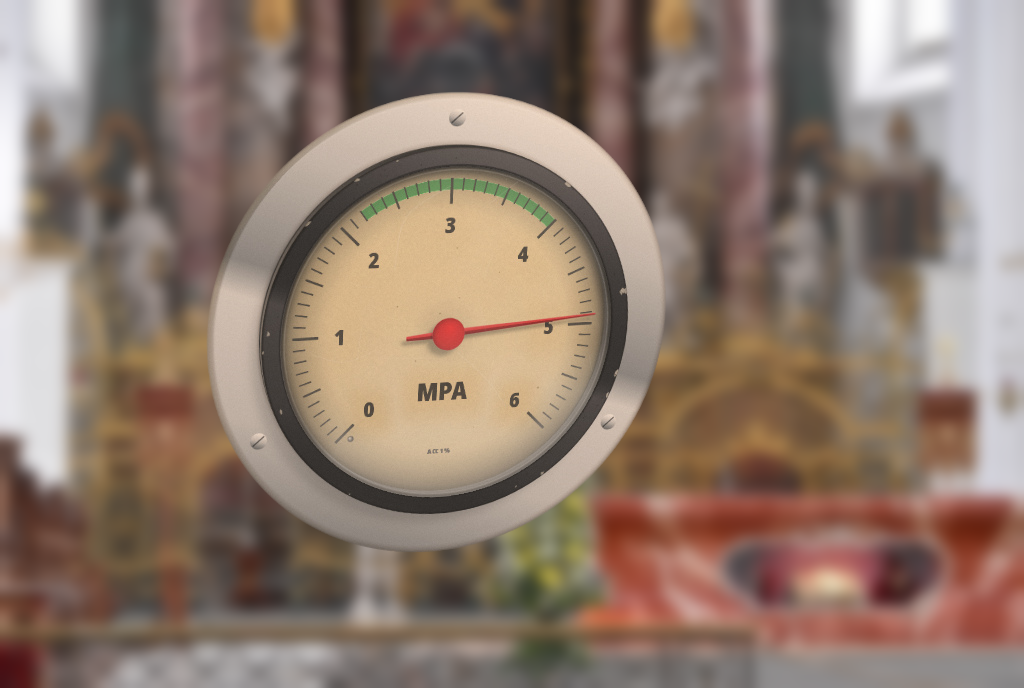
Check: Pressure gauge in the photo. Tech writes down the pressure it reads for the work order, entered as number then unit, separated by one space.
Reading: 4.9 MPa
